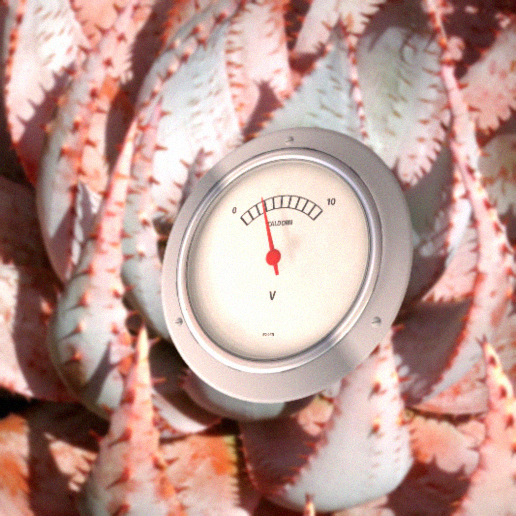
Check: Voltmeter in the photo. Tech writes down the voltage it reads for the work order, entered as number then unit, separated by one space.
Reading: 3 V
